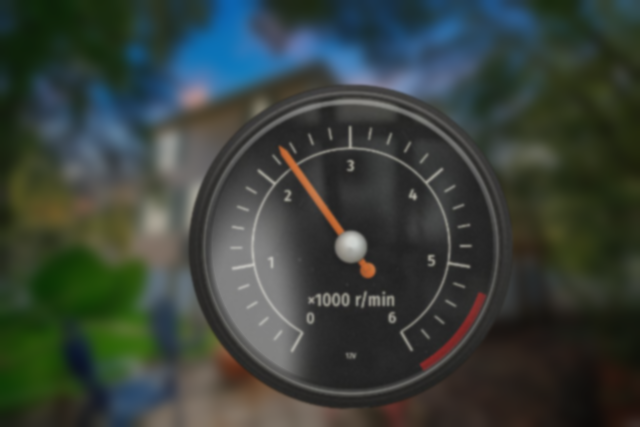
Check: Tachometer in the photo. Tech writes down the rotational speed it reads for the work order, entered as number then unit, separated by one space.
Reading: 2300 rpm
